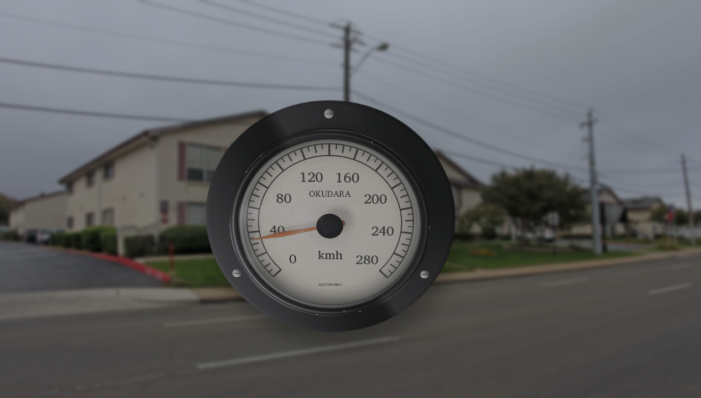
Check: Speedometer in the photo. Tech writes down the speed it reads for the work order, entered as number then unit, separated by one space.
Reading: 35 km/h
